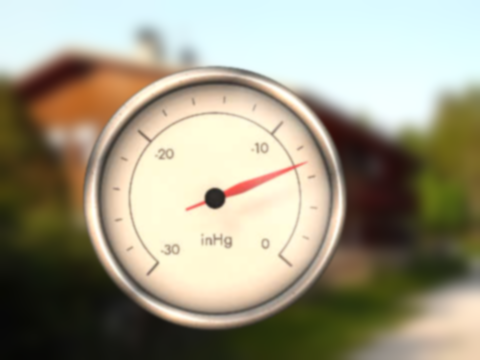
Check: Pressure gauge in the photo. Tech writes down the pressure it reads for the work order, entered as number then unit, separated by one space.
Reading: -7 inHg
